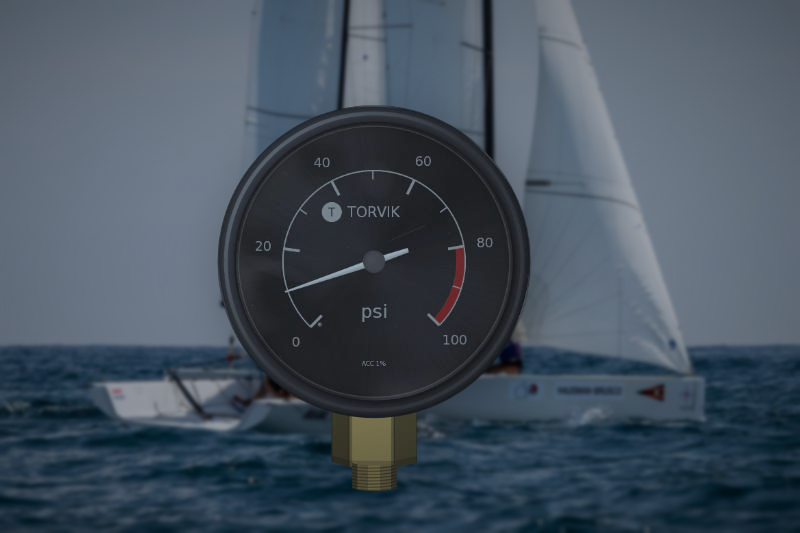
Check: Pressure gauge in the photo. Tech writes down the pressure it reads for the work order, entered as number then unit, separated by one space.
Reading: 10 psi
